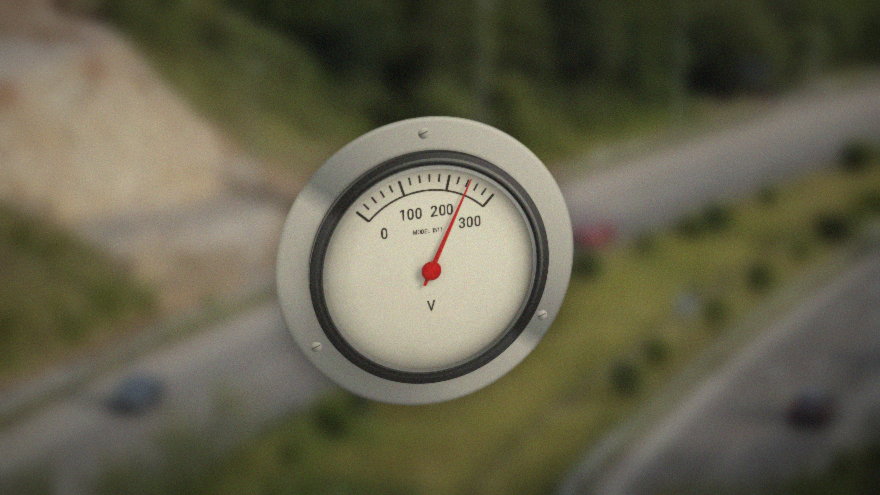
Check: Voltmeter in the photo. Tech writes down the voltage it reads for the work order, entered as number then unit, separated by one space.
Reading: 240 V
